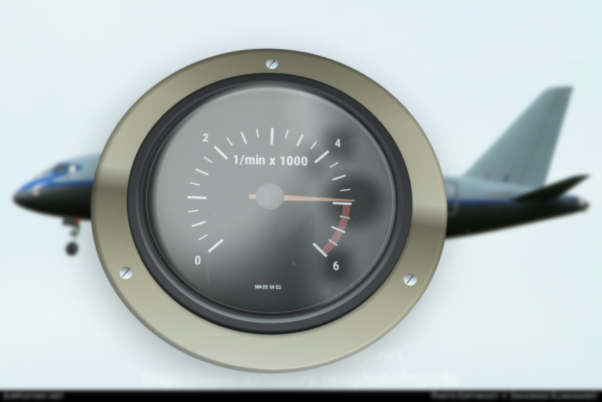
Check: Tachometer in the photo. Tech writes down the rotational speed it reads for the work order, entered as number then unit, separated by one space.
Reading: 5000 rpm
